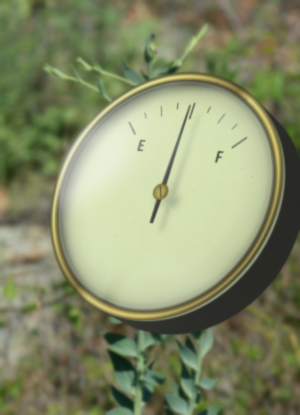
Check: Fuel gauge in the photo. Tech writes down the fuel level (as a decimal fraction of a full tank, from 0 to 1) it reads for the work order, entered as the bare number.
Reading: 0.5
